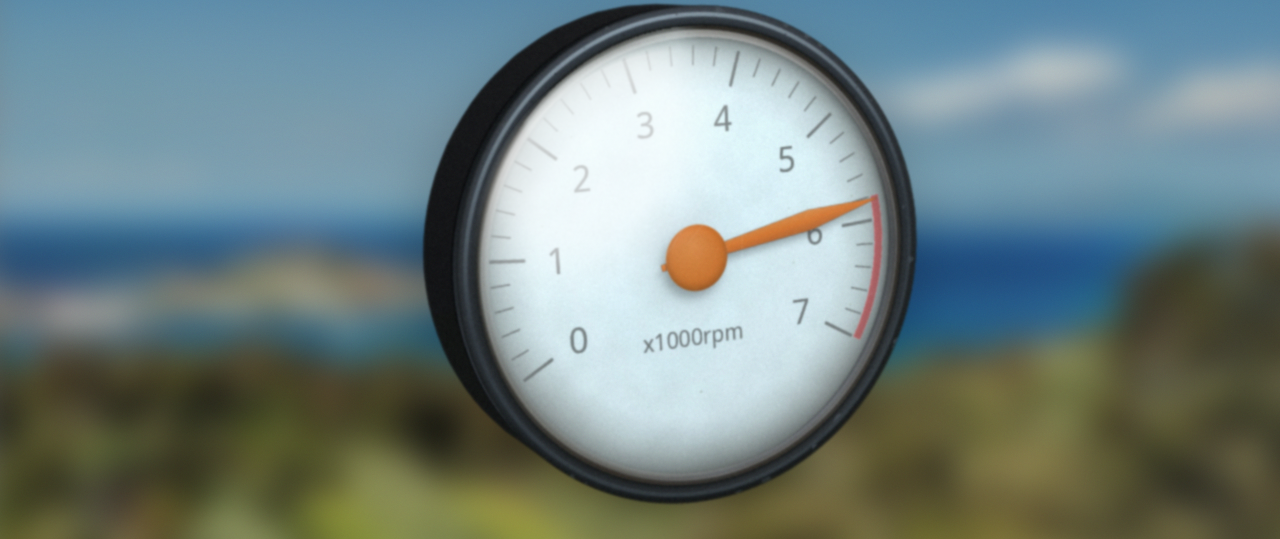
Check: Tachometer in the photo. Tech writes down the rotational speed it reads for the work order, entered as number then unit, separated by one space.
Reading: 5800 rpm
